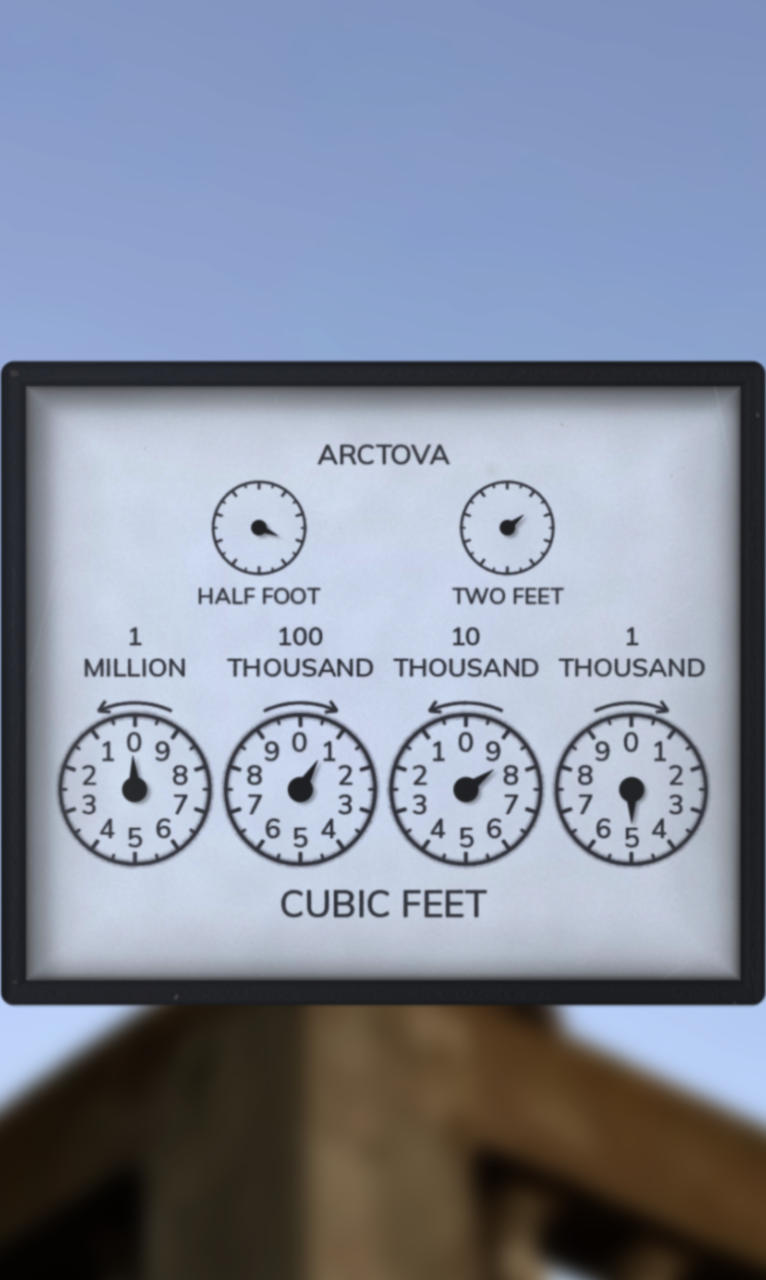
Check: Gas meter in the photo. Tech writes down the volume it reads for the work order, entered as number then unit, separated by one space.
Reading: 8500 ft³
